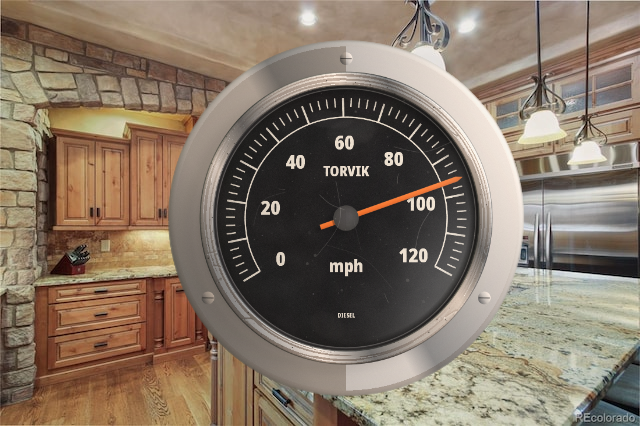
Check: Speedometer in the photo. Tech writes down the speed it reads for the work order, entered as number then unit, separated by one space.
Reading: 96 mph
